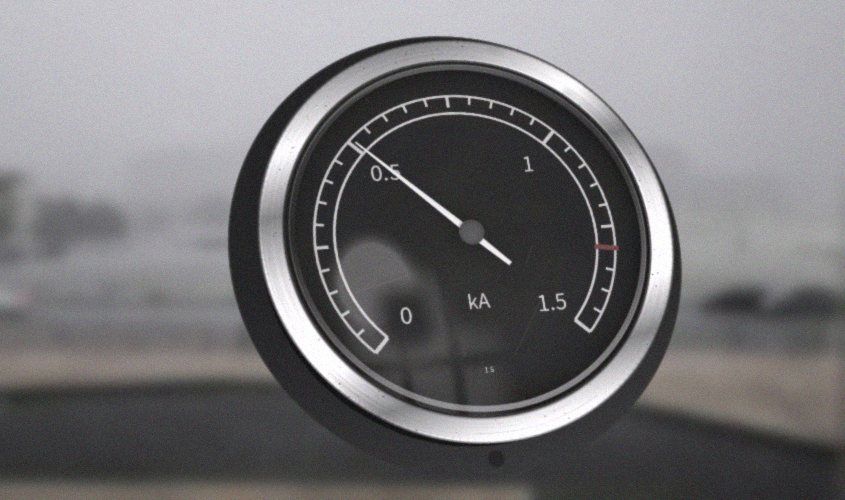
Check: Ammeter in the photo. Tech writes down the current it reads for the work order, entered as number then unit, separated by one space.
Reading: 0.5 kA
